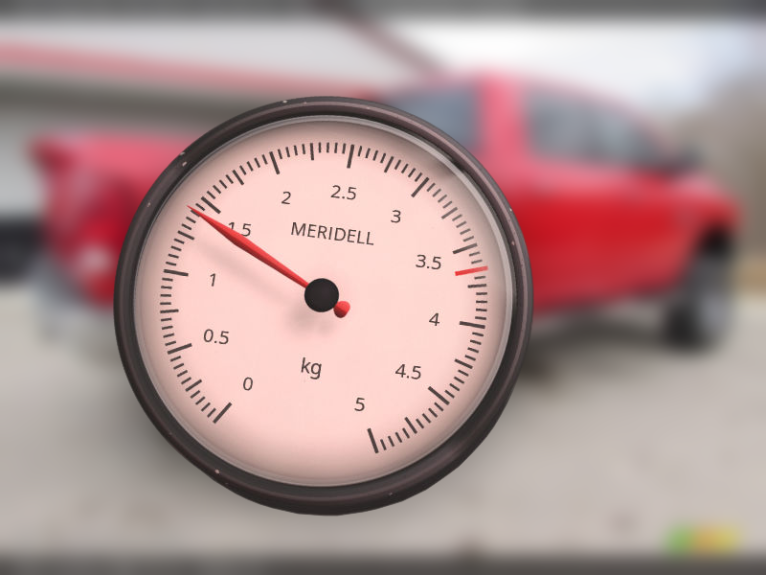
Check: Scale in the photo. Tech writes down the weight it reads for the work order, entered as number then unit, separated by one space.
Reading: 1.4 kg
